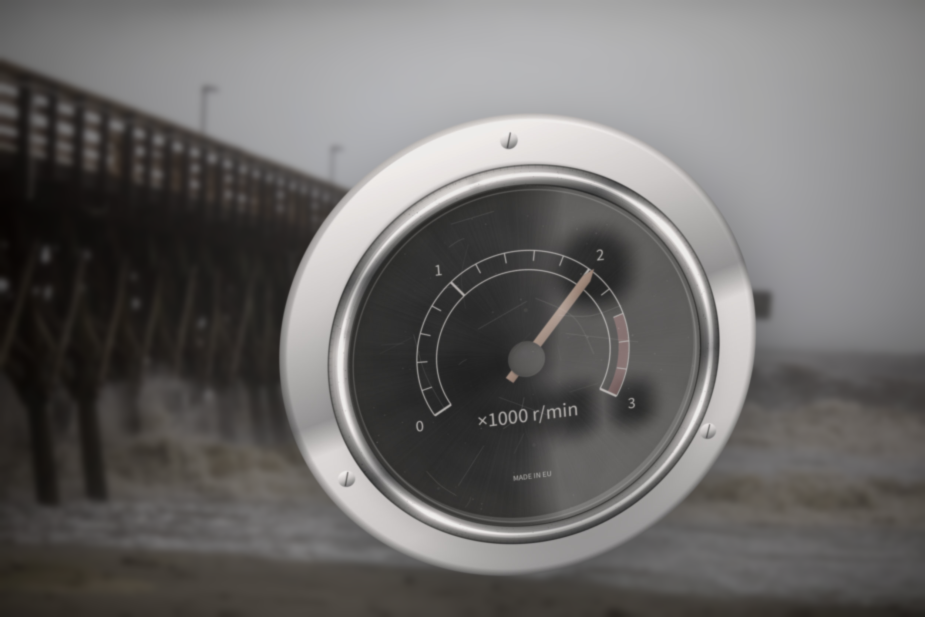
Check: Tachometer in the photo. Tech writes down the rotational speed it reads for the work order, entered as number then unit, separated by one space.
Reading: 2000 rpm
